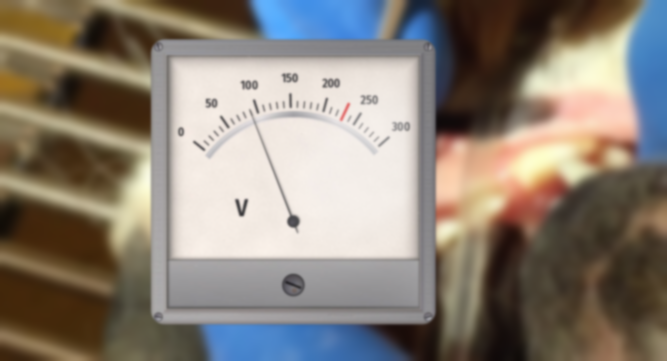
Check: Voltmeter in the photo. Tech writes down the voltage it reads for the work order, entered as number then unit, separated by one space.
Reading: 90 V
